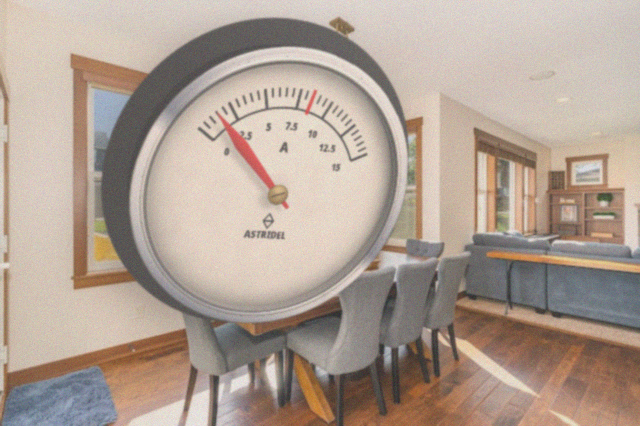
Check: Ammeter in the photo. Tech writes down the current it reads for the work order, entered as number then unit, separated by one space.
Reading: 1.5 A
